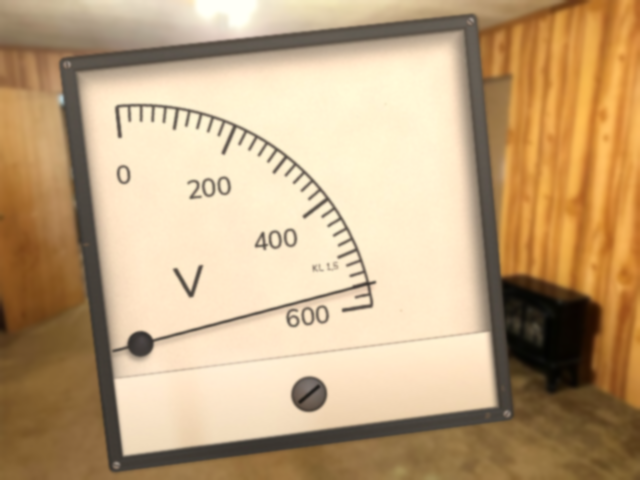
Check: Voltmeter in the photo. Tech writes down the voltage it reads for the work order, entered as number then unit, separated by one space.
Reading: 560 V
